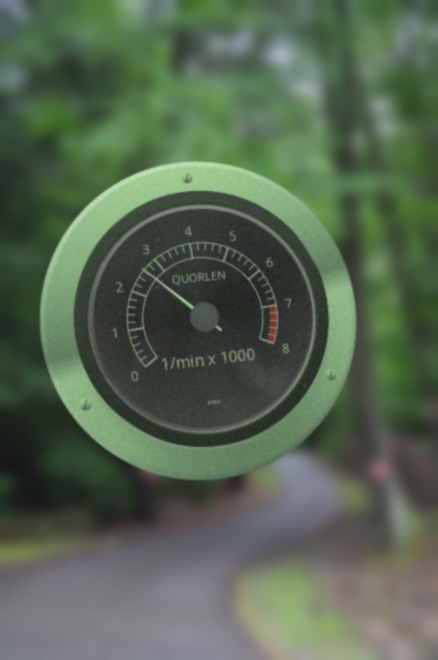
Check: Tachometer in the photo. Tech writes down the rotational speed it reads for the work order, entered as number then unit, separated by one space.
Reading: 2600 rpm
